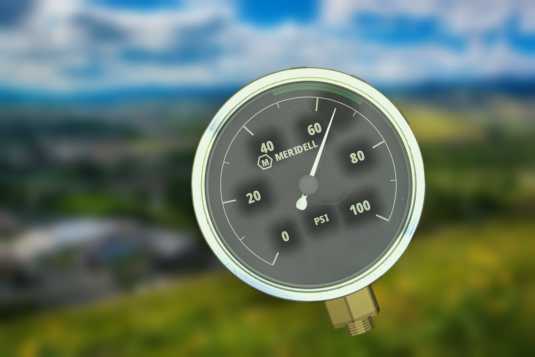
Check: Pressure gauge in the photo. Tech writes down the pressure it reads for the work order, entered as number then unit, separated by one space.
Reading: 65 psi
